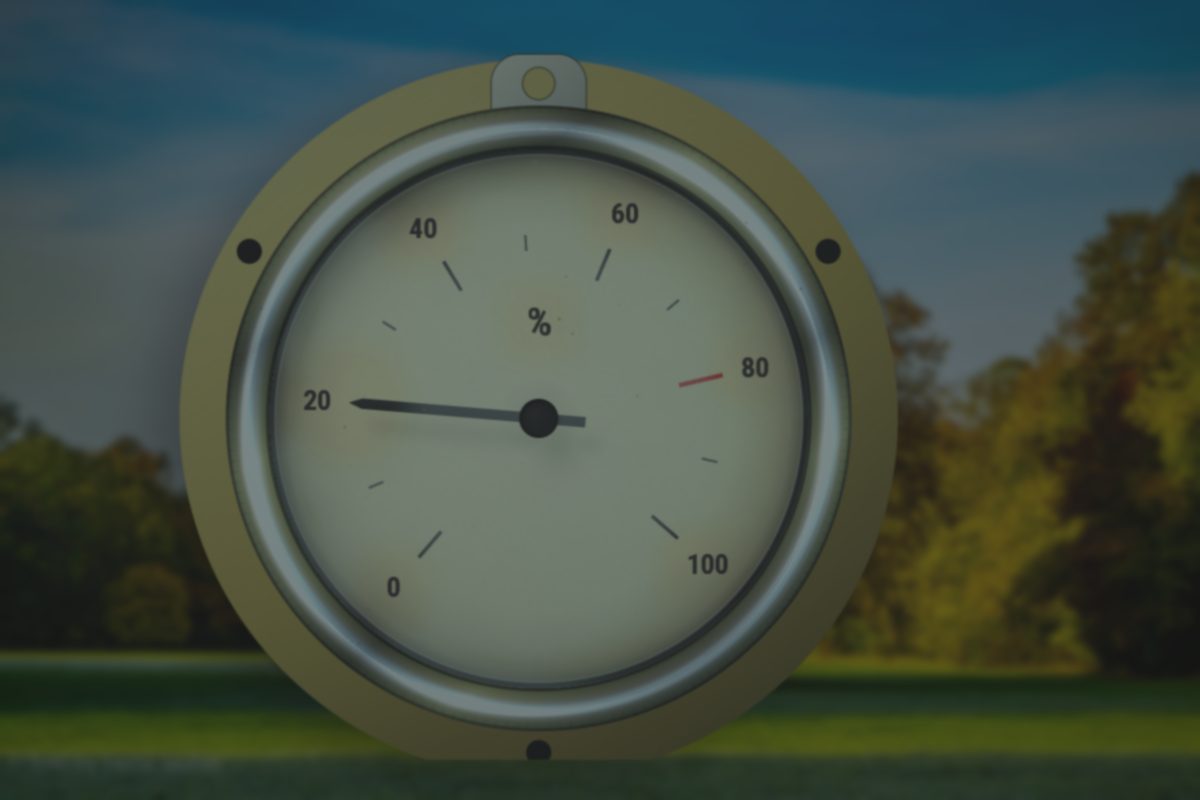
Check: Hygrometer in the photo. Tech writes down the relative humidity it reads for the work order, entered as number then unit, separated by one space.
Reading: 20 %
